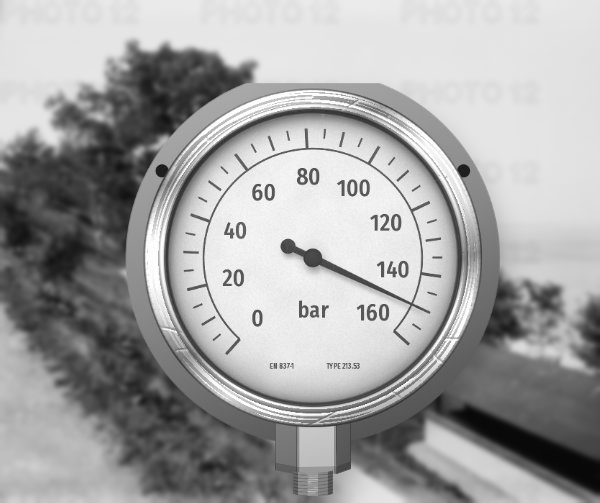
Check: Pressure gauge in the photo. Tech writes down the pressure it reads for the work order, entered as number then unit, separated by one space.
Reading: 150 bar
